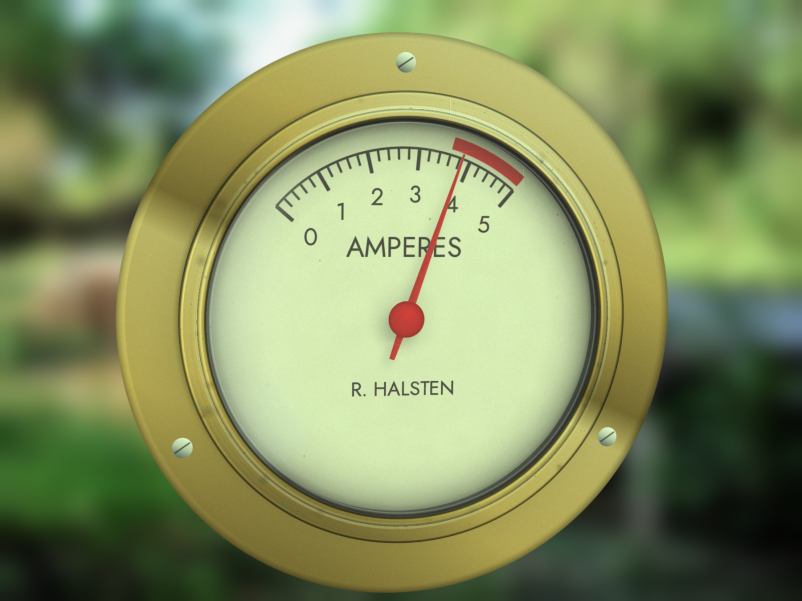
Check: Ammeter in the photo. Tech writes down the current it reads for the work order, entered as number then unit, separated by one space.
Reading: 3.8 A
